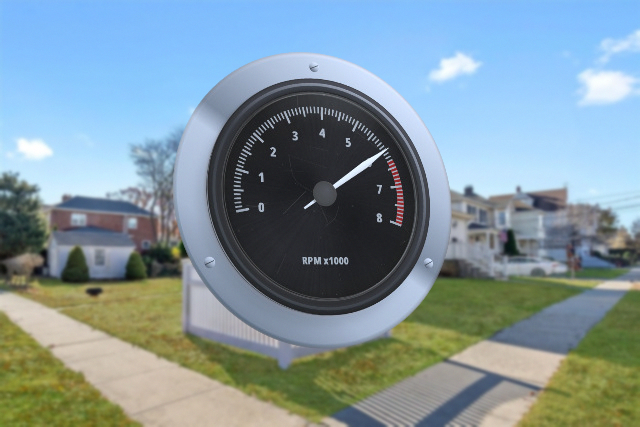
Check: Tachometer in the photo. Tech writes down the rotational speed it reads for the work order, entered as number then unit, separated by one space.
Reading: 6000 rpm
